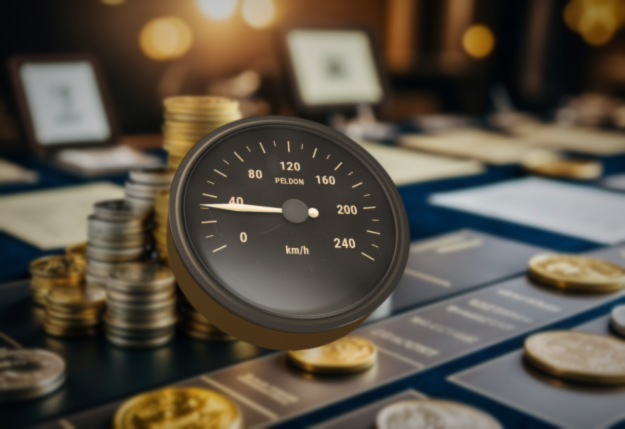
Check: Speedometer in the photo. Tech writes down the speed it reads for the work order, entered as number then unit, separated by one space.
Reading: 30 km/h
